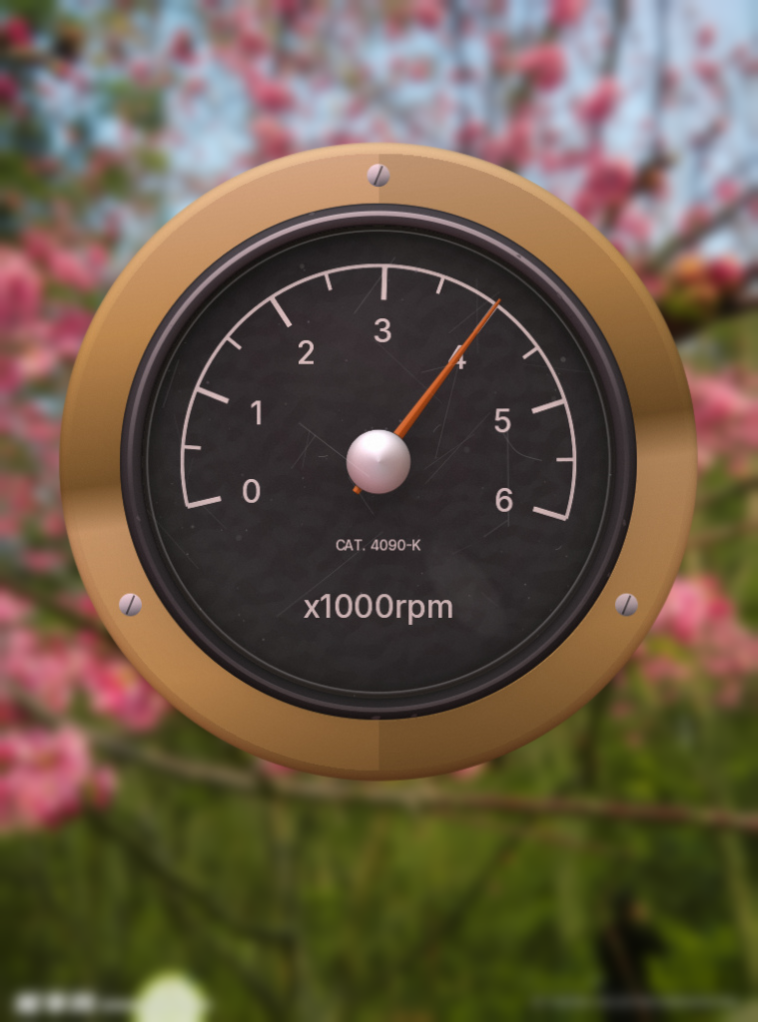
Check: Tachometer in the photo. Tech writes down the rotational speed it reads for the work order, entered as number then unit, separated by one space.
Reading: 4000 rpm
